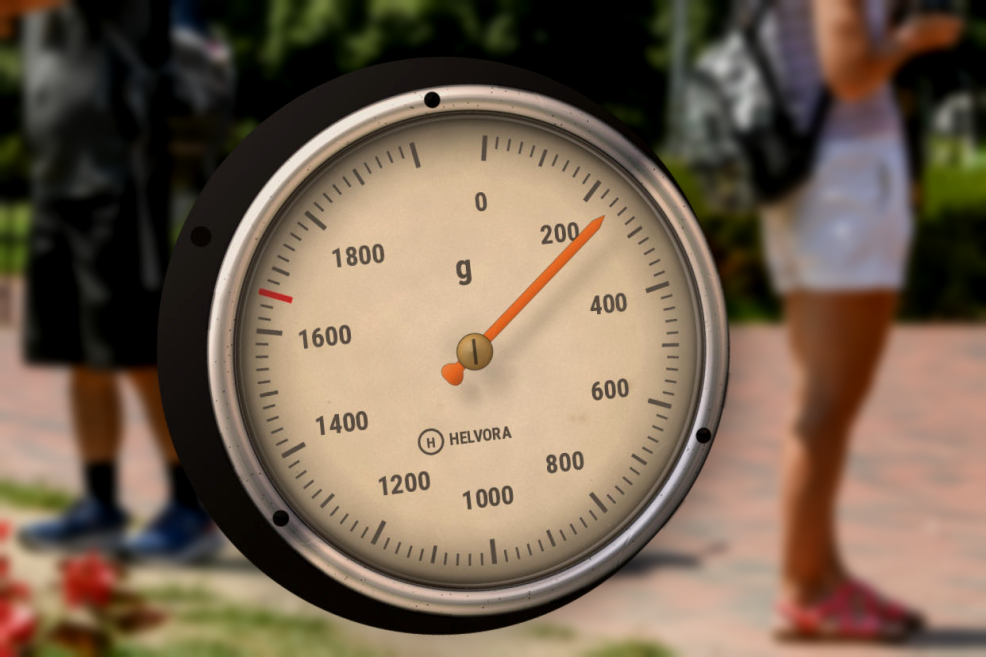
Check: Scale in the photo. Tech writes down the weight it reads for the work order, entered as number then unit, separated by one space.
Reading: 240 g
